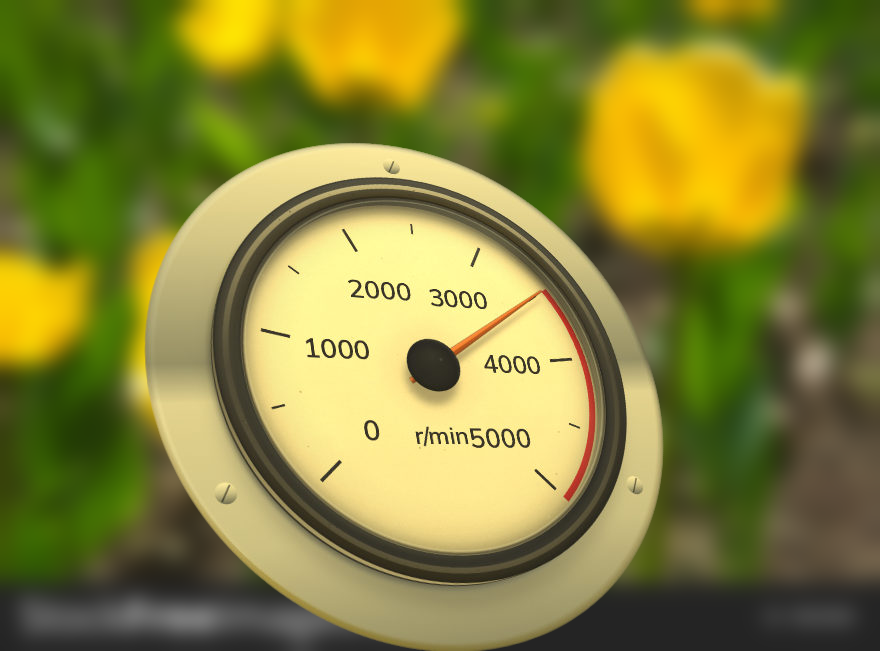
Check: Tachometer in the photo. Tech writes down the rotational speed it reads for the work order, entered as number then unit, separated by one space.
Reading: 3500 rpm
